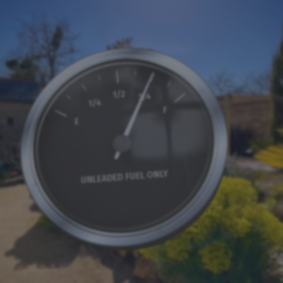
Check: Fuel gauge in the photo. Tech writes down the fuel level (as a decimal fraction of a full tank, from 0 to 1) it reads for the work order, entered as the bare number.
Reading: 0.75
